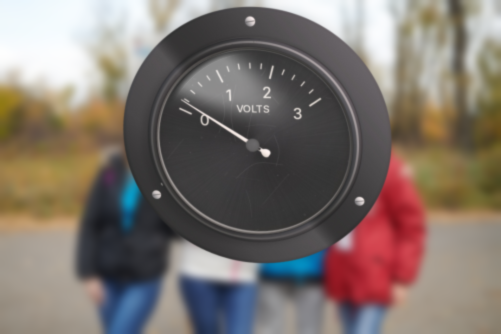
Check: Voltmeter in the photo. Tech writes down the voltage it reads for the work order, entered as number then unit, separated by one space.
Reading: 0.2 V
